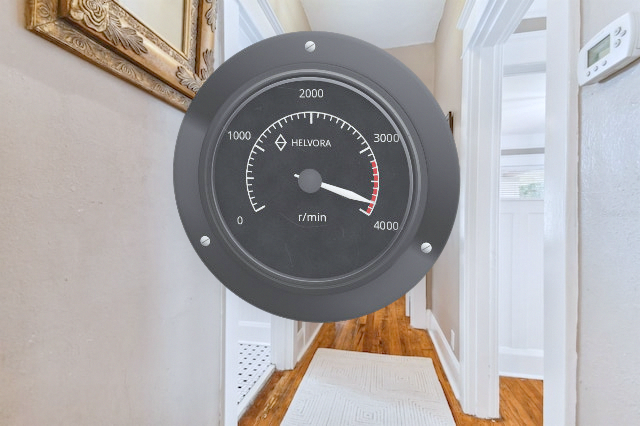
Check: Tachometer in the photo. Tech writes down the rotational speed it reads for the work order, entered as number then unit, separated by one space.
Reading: 3800 rpm
